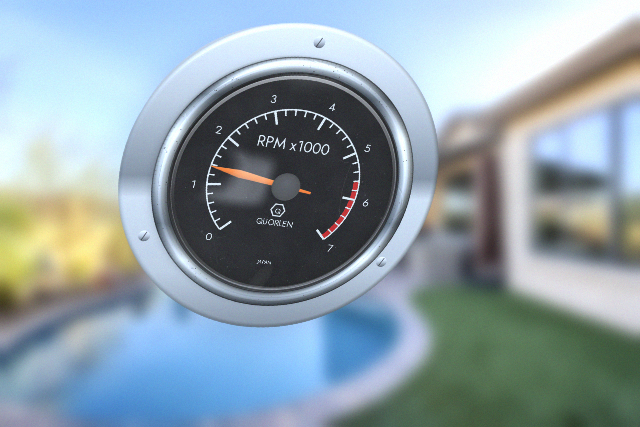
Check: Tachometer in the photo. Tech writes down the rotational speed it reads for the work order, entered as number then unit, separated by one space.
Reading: 1400 rpm
